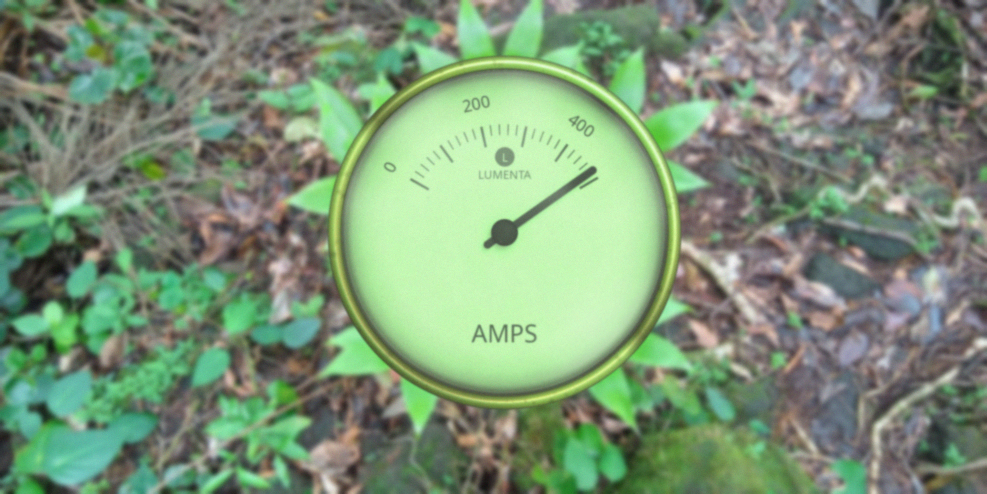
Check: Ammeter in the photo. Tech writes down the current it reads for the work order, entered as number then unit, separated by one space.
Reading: 480 A
